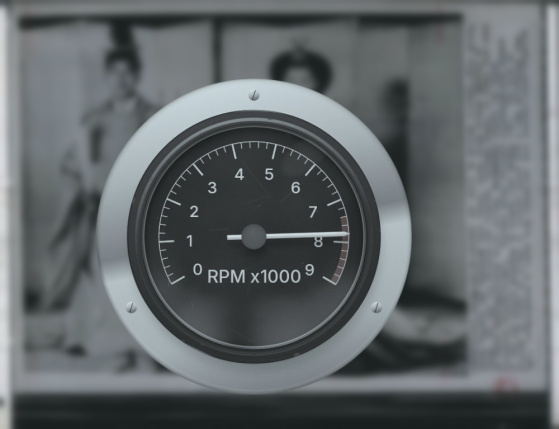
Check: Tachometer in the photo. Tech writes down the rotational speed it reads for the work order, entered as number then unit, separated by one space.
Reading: 7800 rpm
